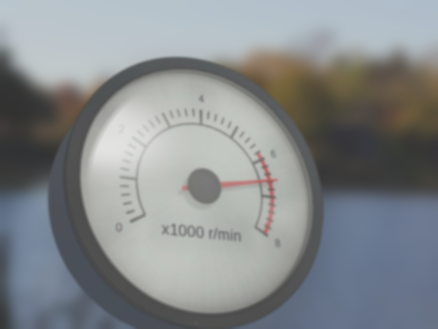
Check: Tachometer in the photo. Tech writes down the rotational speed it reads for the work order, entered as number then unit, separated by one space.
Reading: 6600 rpm
